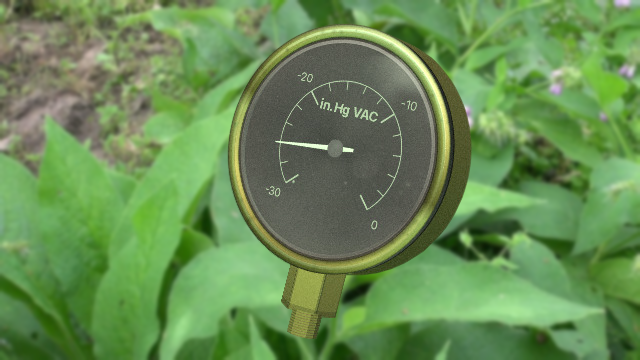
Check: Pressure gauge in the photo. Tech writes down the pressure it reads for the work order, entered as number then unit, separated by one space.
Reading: -26 inHg
